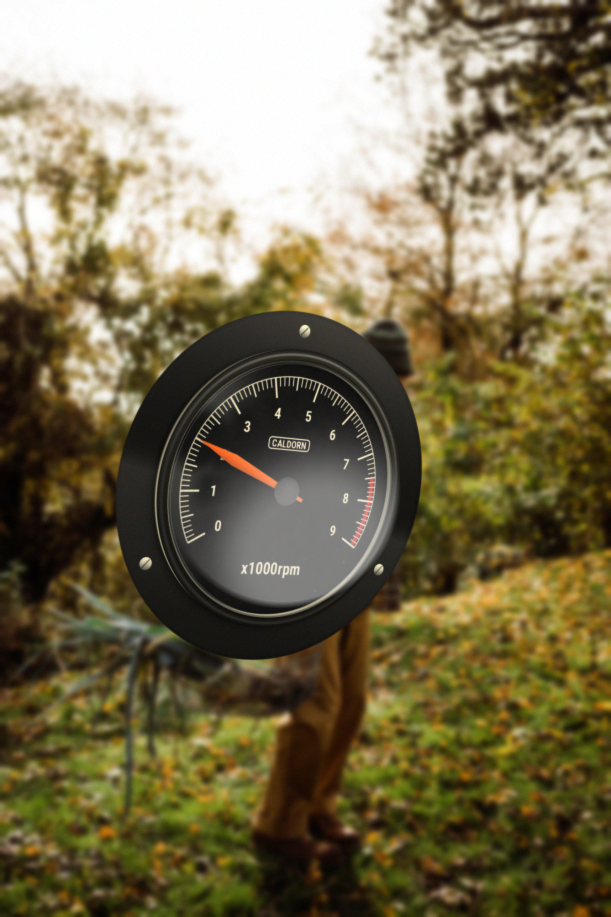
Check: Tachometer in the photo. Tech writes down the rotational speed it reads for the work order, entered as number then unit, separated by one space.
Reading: 2000 rpm
